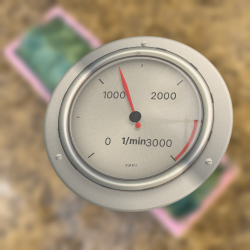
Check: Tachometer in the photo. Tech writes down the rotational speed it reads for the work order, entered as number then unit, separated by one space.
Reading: 1250 rpm
